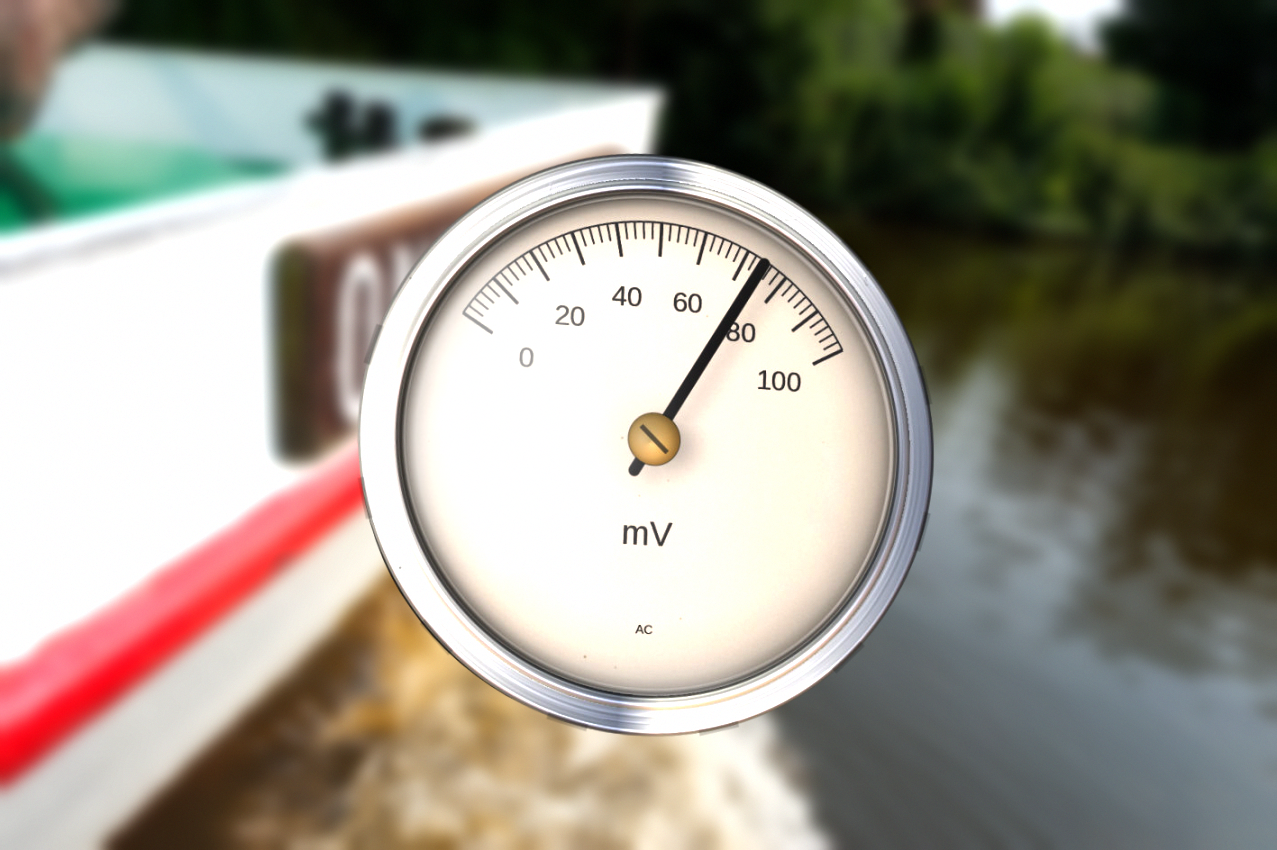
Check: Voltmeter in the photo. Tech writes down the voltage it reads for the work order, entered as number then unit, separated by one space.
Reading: 74 mV
